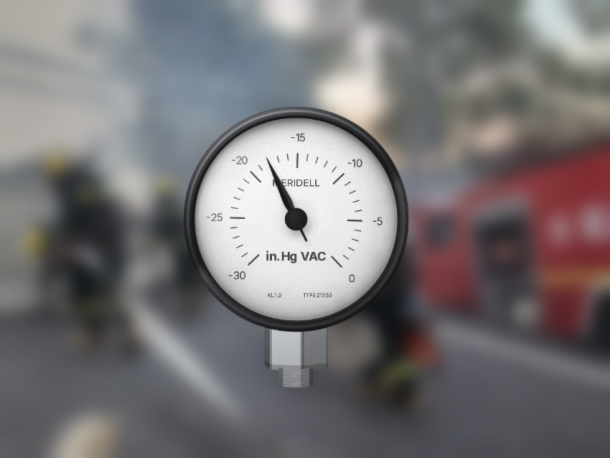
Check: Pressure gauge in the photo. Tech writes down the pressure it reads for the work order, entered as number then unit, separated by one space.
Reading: -18 inHg
